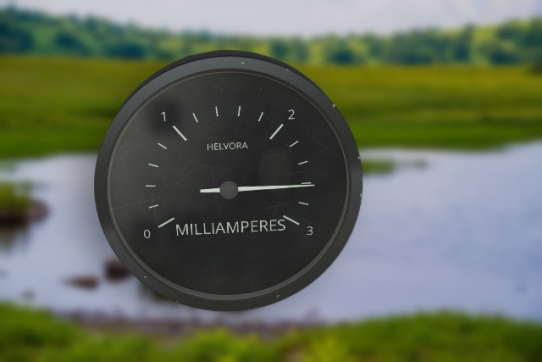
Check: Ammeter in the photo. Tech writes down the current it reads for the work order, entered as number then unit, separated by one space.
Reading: 2.6 mA
